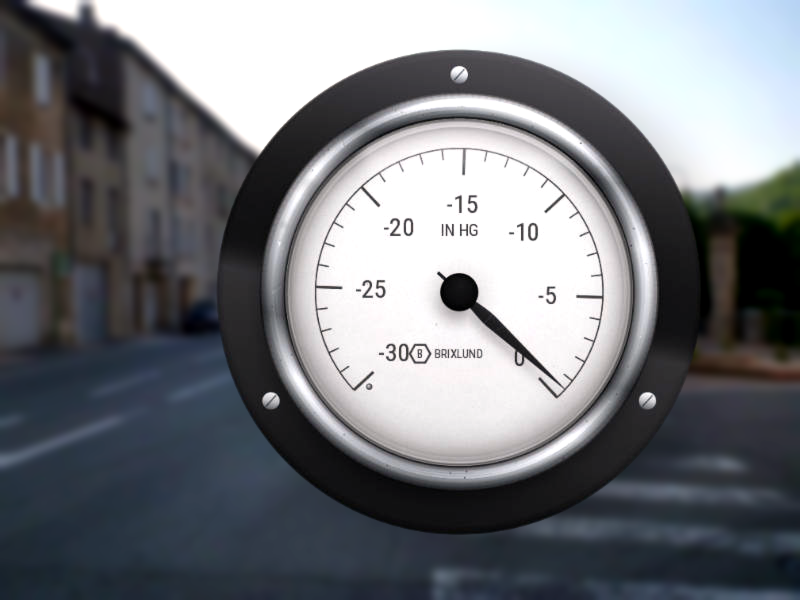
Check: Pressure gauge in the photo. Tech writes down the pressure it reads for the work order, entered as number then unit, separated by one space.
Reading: -0.5 inHg
